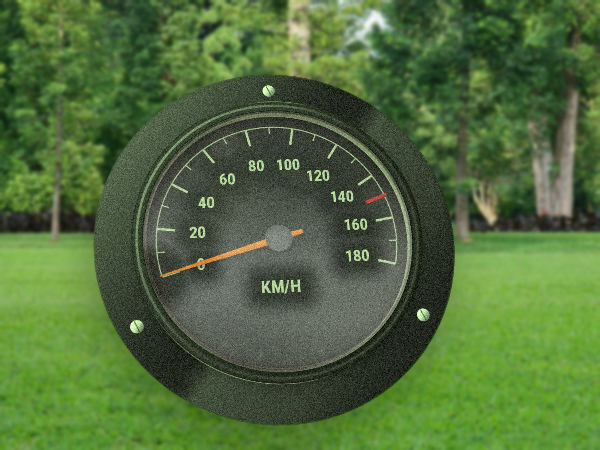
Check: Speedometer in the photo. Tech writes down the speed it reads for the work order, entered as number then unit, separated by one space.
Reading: 0 km/h
